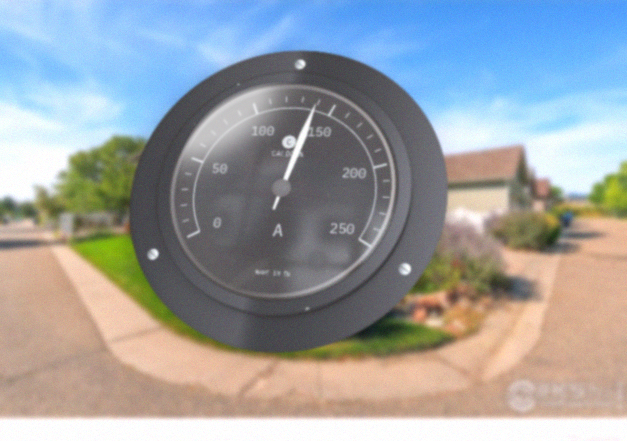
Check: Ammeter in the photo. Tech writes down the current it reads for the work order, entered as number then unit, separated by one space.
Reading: 140 A
